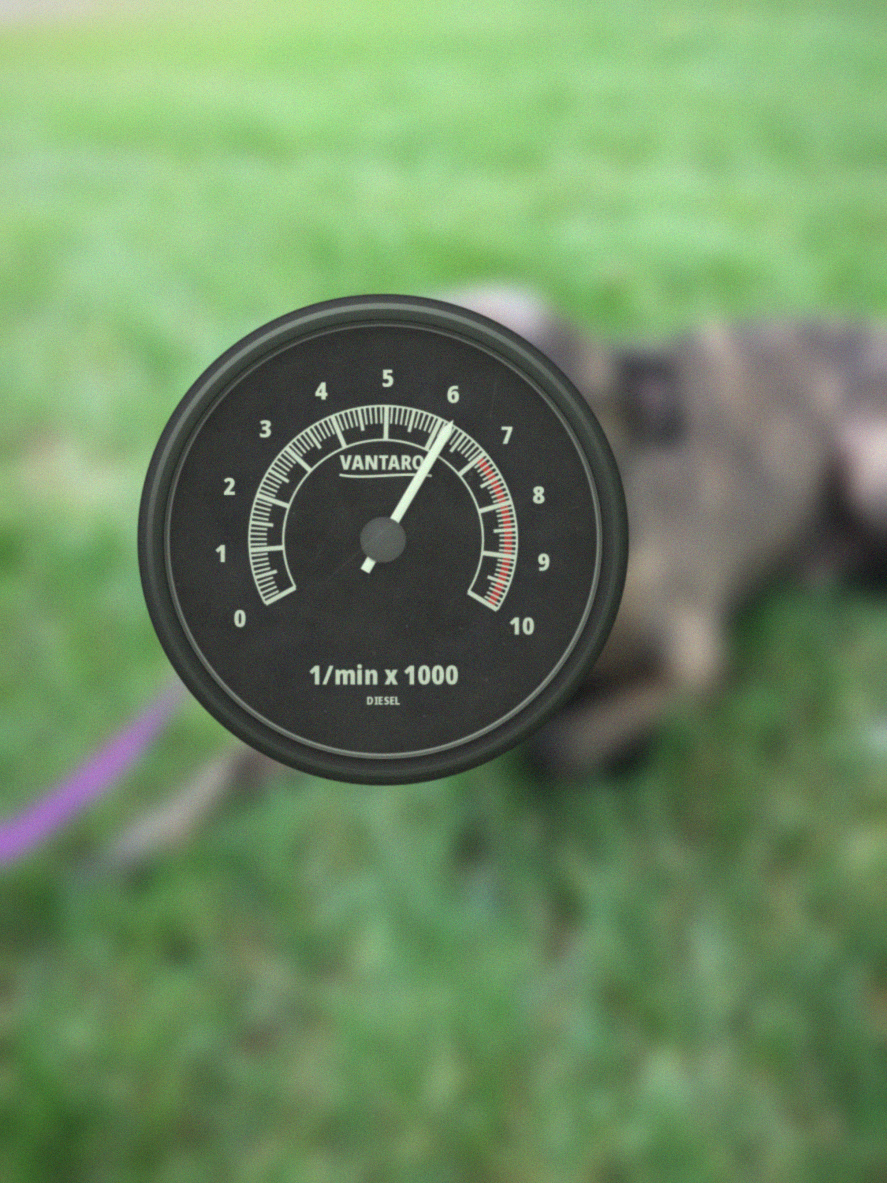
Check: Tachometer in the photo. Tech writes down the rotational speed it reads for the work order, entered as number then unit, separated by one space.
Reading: 6200 rpm
